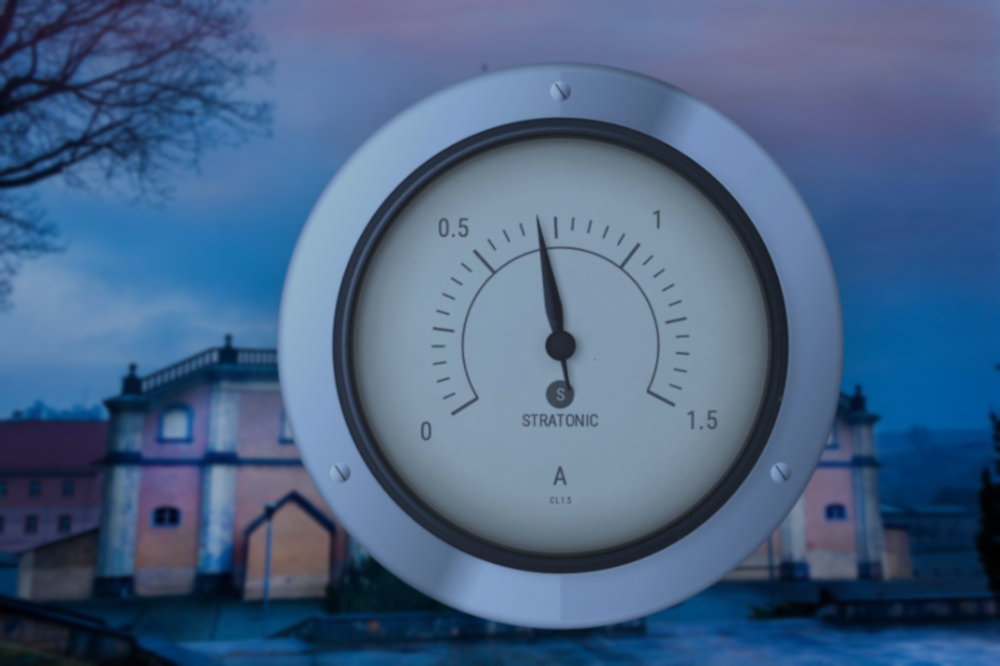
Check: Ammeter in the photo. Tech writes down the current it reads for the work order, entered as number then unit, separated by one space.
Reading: 0.7 A
